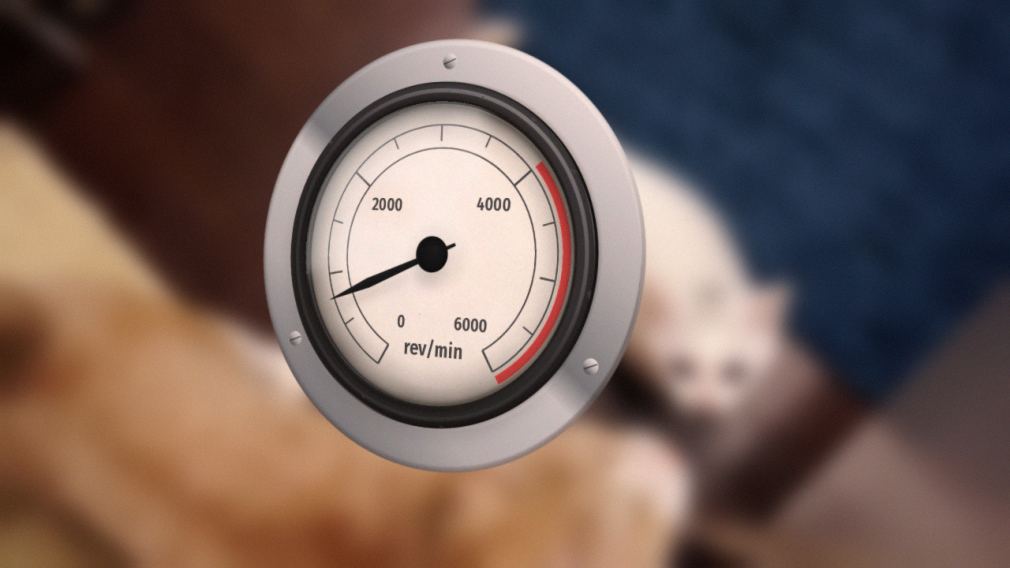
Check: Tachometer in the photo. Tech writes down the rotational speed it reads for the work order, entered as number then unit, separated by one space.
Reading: 750 rpm
